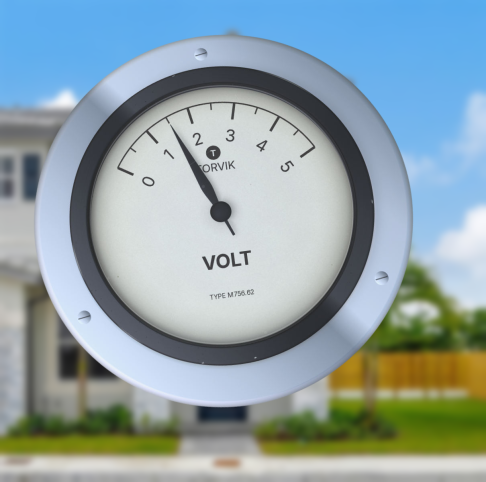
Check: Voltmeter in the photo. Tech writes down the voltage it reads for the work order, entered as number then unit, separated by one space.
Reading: 1.5 V
